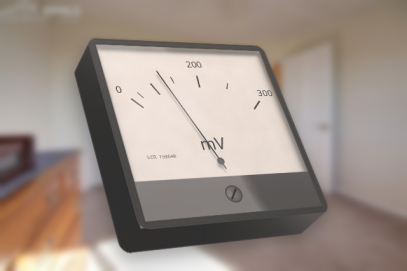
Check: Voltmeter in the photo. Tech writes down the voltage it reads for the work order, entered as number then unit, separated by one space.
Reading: 125 mV
